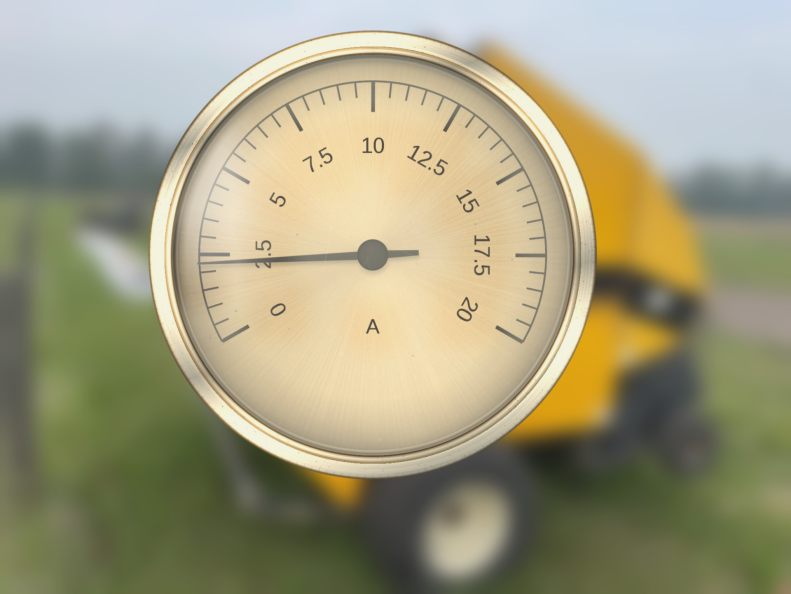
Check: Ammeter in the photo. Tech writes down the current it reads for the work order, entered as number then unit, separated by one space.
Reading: 2.25 A
